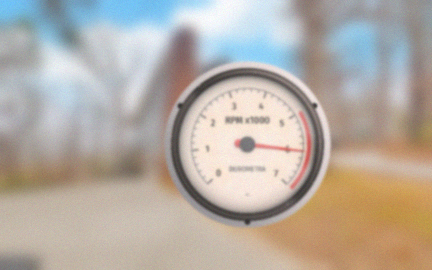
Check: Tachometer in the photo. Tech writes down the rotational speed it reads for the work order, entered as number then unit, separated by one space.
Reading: 6000 rpm
